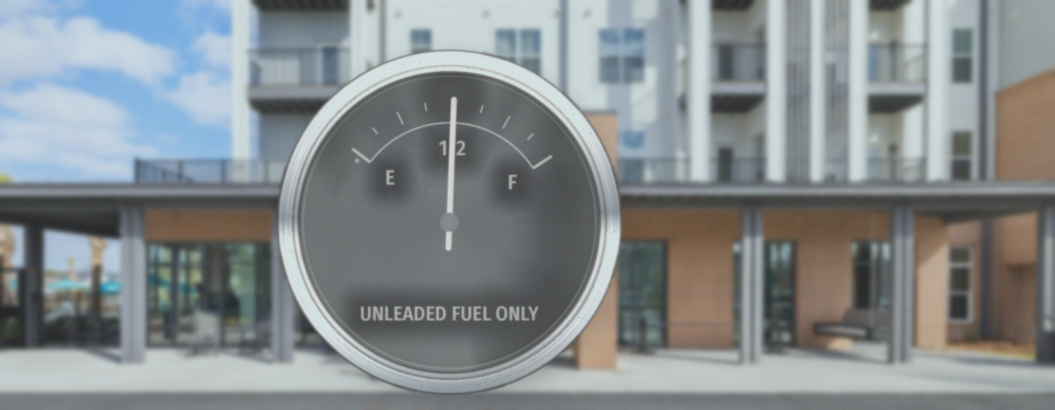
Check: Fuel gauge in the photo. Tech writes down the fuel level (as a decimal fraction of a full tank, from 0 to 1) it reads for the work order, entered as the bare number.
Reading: 0.5
